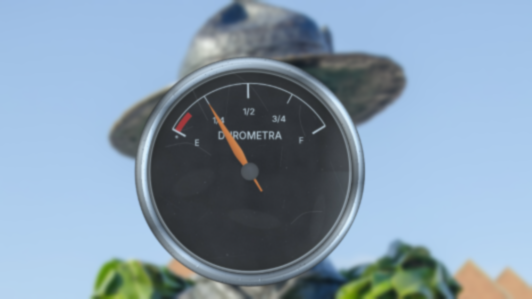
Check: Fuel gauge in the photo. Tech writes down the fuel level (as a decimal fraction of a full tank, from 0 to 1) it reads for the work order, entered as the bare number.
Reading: 0.25
